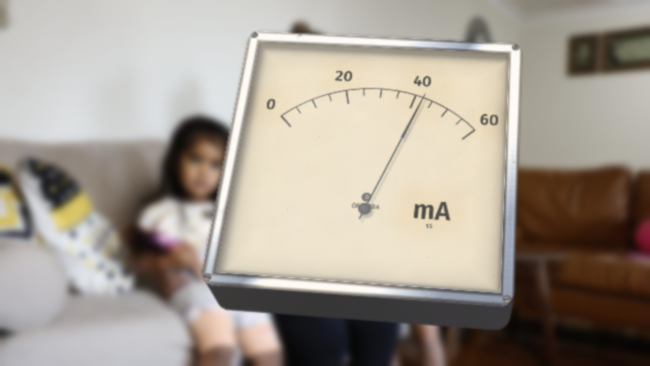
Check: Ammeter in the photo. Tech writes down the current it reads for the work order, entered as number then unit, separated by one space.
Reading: 42.5 mA
